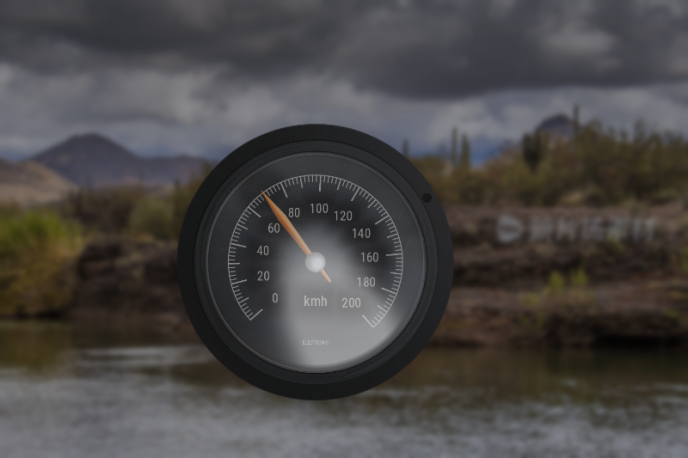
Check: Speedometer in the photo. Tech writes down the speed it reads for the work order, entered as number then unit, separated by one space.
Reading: 70 km/h
